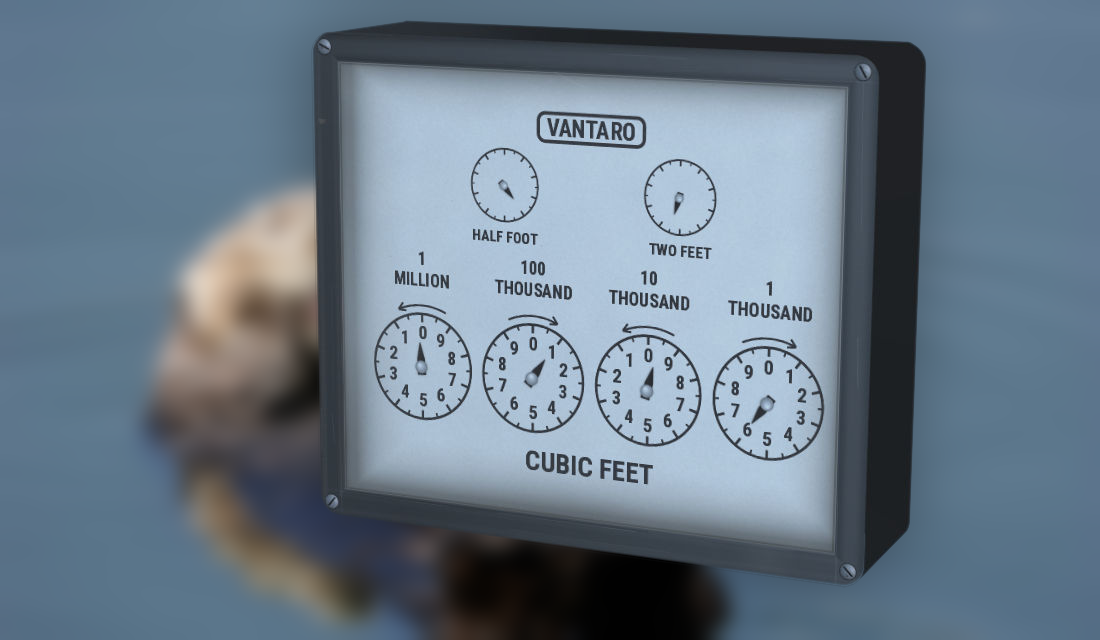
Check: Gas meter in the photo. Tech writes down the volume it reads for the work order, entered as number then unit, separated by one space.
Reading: 9600 ft³
